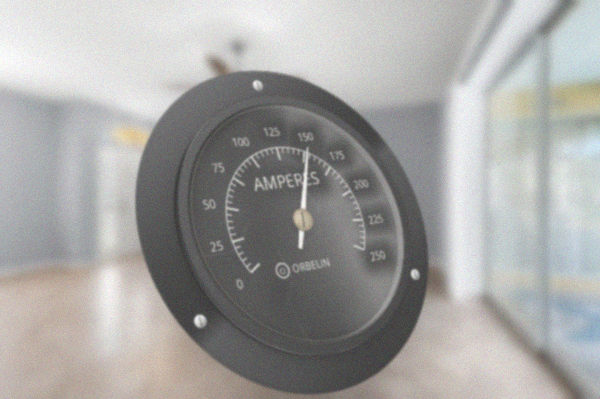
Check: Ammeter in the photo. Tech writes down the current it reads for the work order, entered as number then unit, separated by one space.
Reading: 150 A
